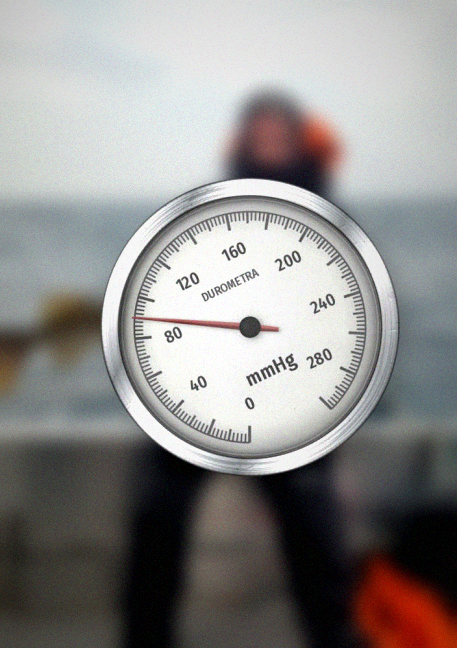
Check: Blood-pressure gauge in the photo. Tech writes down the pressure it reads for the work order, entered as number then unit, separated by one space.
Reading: 90 mmHg
